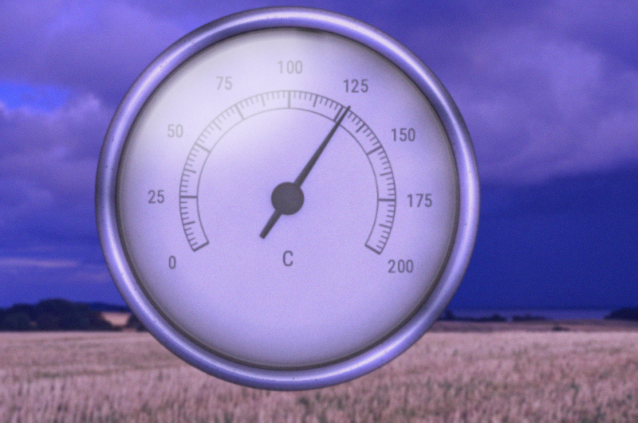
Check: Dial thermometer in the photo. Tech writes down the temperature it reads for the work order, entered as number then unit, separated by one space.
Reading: 127.5 °C
